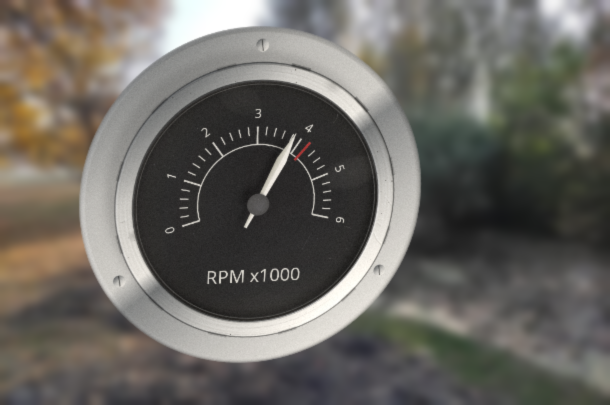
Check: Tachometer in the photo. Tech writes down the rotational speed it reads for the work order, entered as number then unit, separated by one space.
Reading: 3800 rpm
